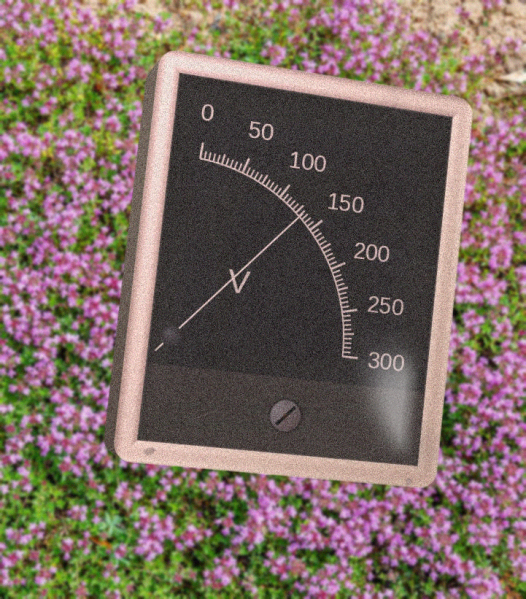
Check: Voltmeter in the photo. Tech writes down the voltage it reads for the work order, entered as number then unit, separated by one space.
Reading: 130 V
